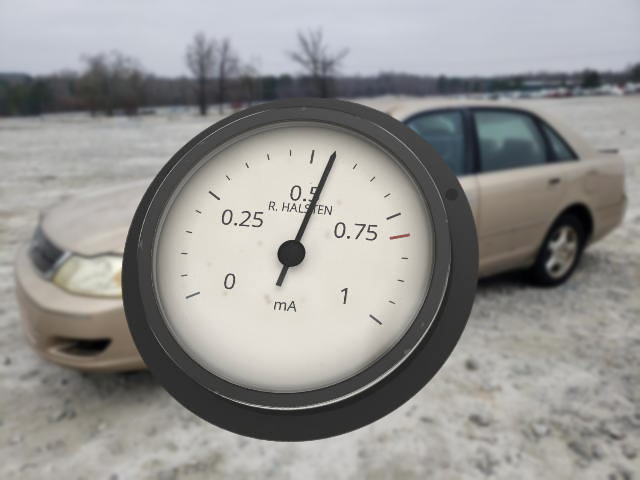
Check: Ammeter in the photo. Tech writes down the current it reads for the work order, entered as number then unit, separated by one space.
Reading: 0.55 mA
